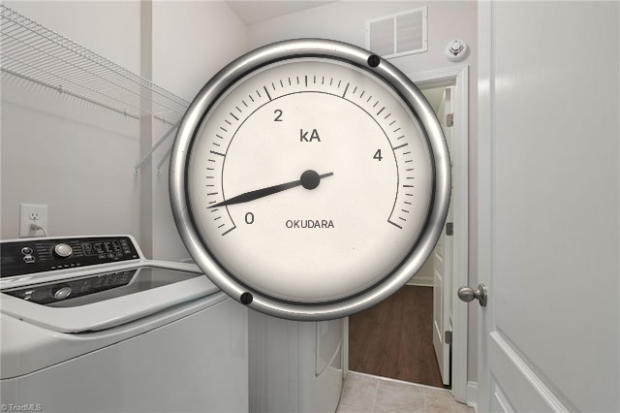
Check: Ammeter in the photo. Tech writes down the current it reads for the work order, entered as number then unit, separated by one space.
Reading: 0.35 kA
